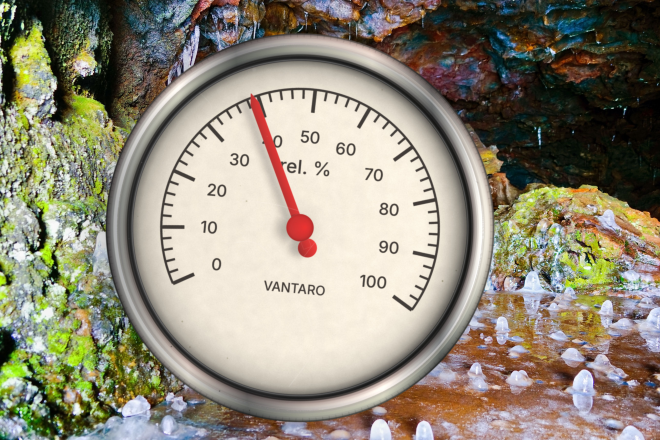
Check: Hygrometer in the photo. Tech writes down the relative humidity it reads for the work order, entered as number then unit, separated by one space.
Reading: 39 %
